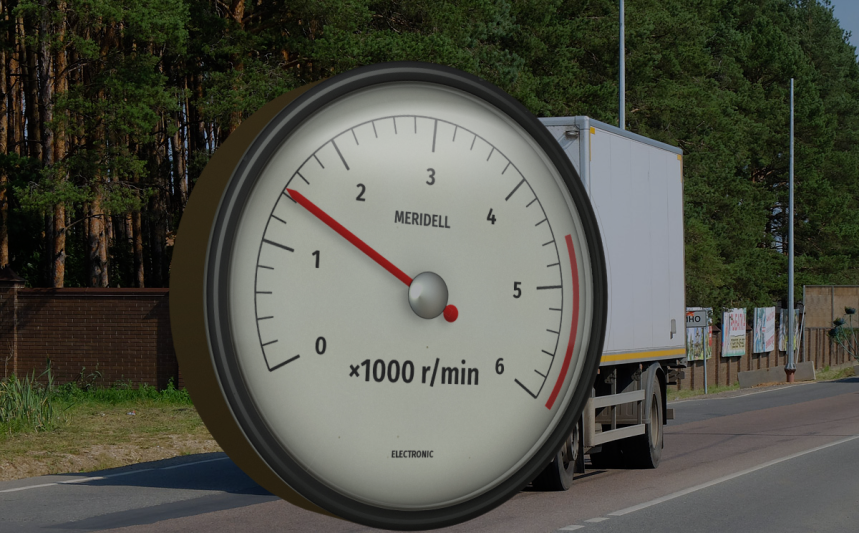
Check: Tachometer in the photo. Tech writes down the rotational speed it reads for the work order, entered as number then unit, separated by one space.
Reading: 1400 rpm
